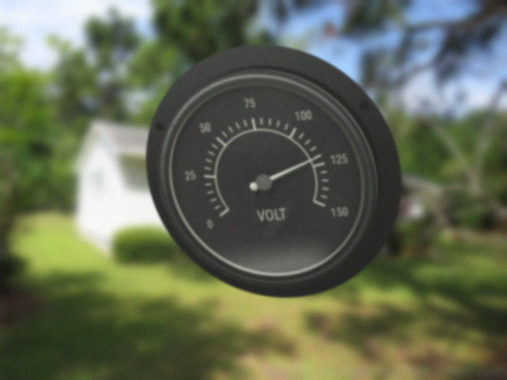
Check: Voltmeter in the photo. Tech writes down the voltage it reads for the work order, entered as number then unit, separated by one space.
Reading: 120 V
